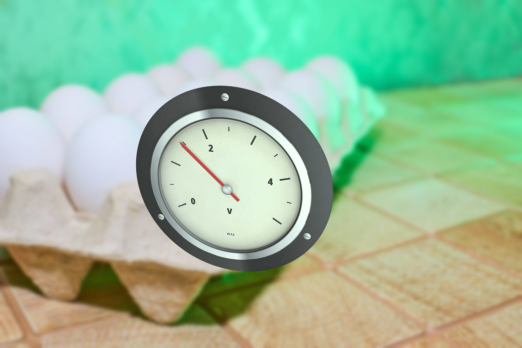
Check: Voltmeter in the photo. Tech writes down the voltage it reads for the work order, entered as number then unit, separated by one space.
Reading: 1.5 V
